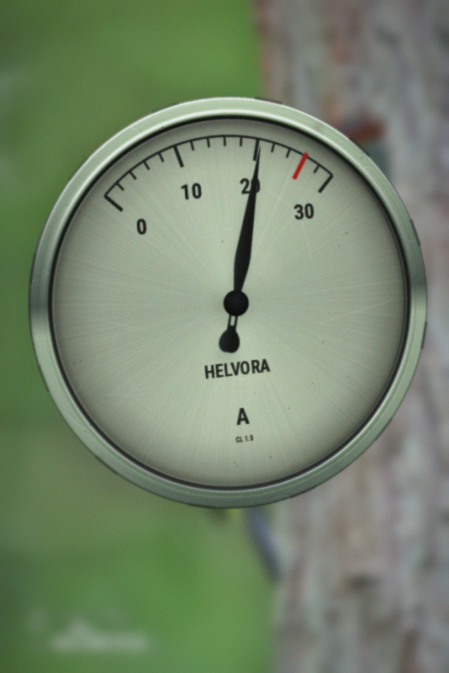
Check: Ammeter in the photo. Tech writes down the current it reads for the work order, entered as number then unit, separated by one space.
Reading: 20 A
